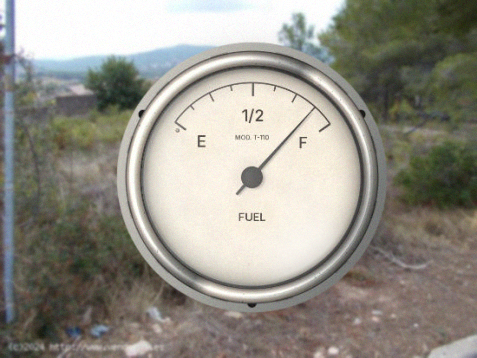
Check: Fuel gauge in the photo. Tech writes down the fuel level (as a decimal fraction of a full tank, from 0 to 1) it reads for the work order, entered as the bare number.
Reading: 0.875
